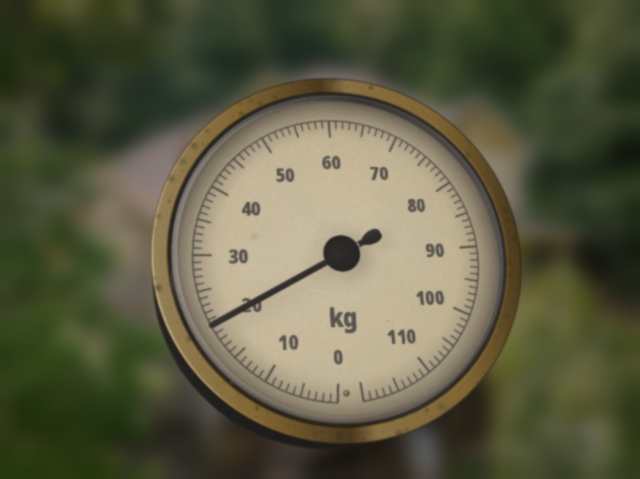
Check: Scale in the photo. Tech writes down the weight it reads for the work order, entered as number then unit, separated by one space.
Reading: 20 kg
